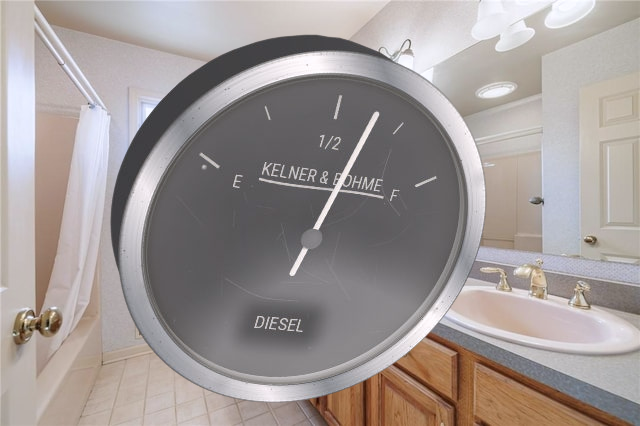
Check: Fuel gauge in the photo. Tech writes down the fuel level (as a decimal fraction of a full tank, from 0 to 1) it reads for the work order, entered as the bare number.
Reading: 0.625
